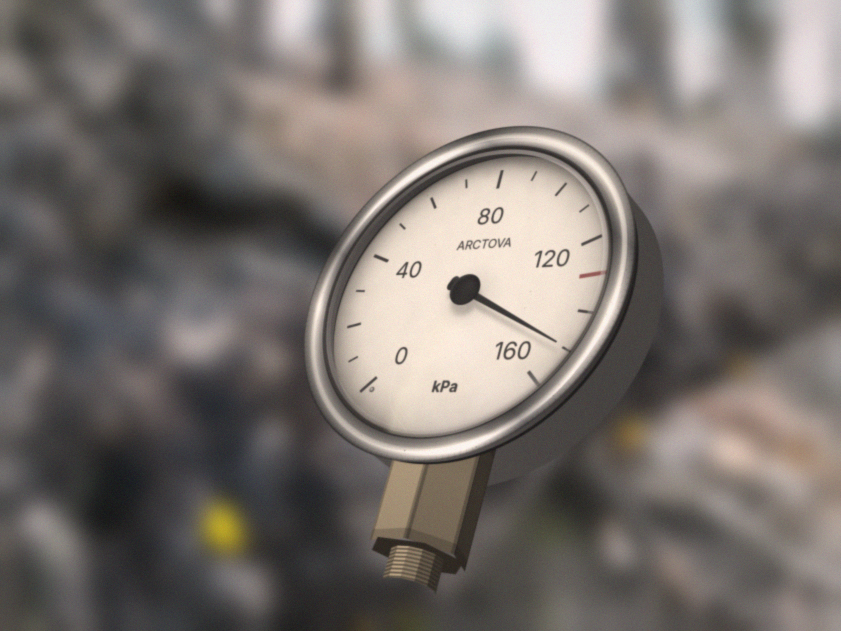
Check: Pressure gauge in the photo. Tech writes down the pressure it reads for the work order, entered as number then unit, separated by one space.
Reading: 150 kPa
